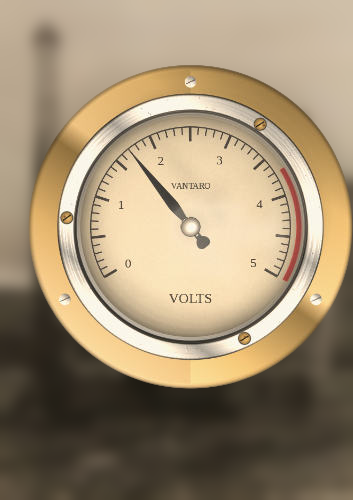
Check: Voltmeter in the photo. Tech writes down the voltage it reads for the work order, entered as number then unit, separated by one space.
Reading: 1.7 V
